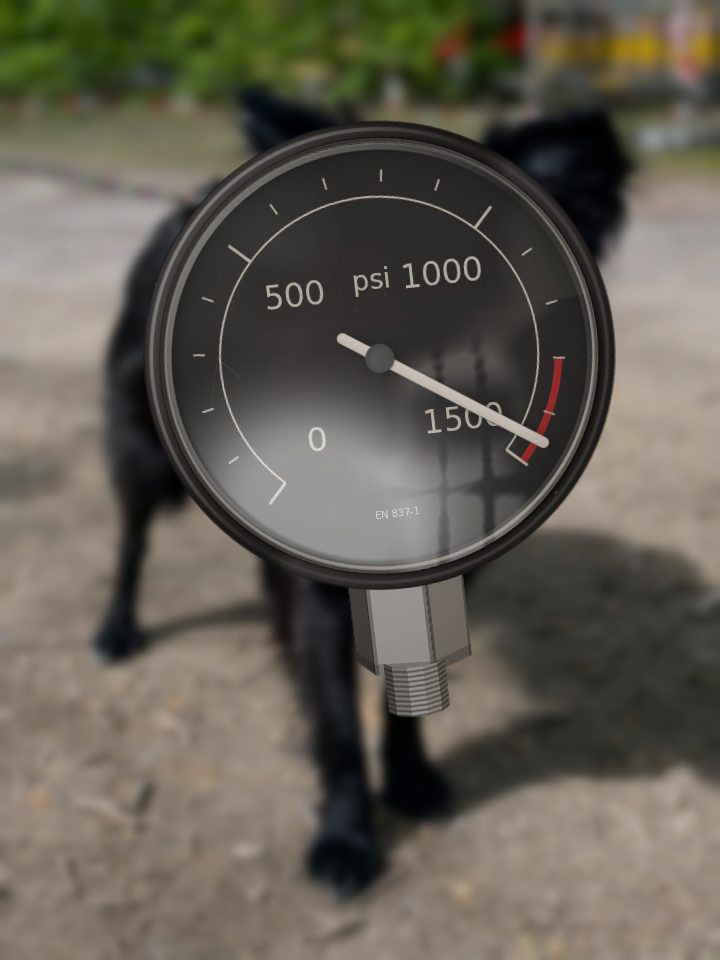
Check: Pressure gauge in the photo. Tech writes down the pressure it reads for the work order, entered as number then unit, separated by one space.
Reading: 1450 psi
